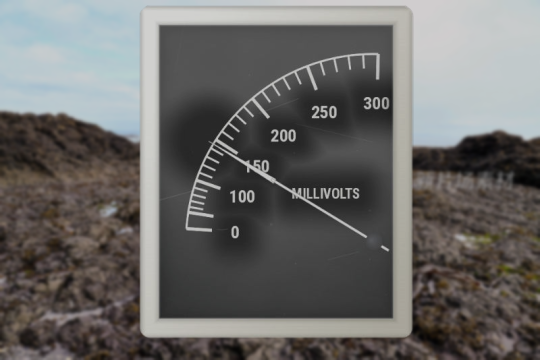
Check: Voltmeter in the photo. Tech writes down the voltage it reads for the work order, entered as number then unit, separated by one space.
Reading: 145 mV
